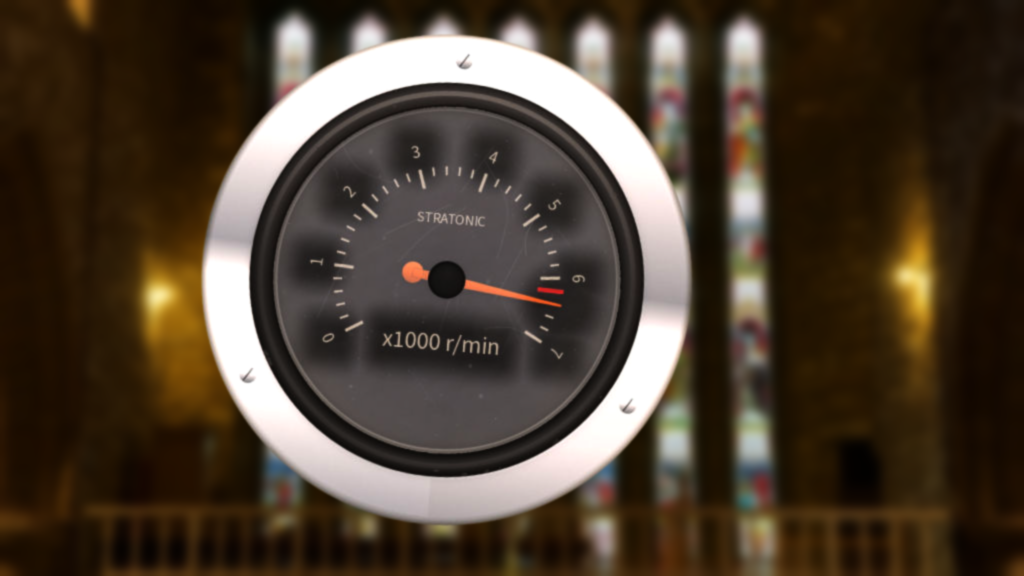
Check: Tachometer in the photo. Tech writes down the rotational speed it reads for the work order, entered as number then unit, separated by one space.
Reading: 6400 rpm
